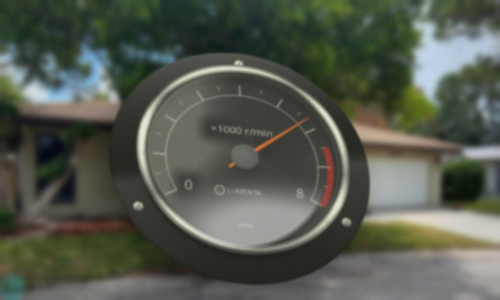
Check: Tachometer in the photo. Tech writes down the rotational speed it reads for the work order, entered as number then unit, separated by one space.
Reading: 5750 rpm
